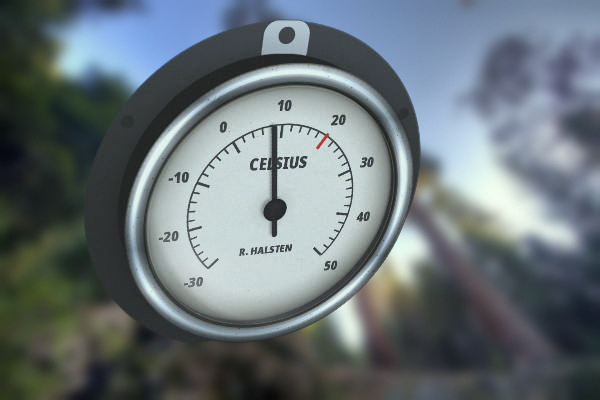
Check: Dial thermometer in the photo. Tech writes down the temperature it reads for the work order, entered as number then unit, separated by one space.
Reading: 8 °C
